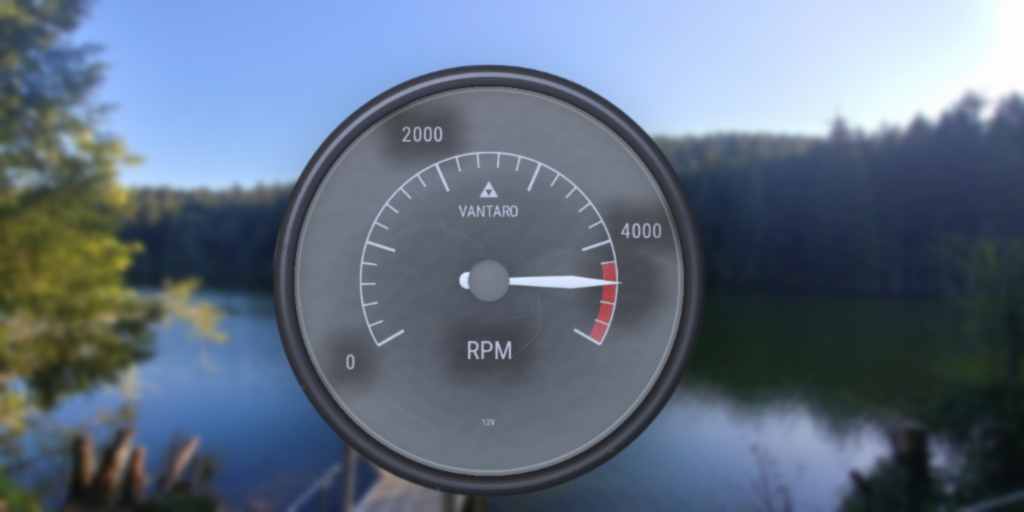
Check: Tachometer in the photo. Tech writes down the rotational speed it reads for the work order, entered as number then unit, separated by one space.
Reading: 4400 rpm
